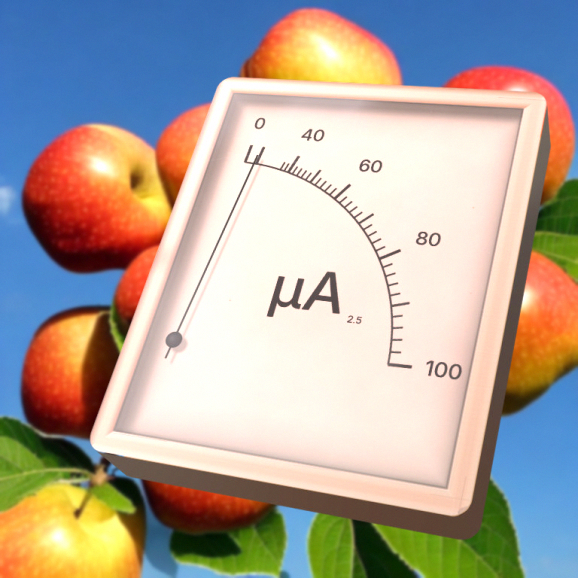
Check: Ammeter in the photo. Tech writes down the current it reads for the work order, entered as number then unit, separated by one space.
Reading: 20 µA
